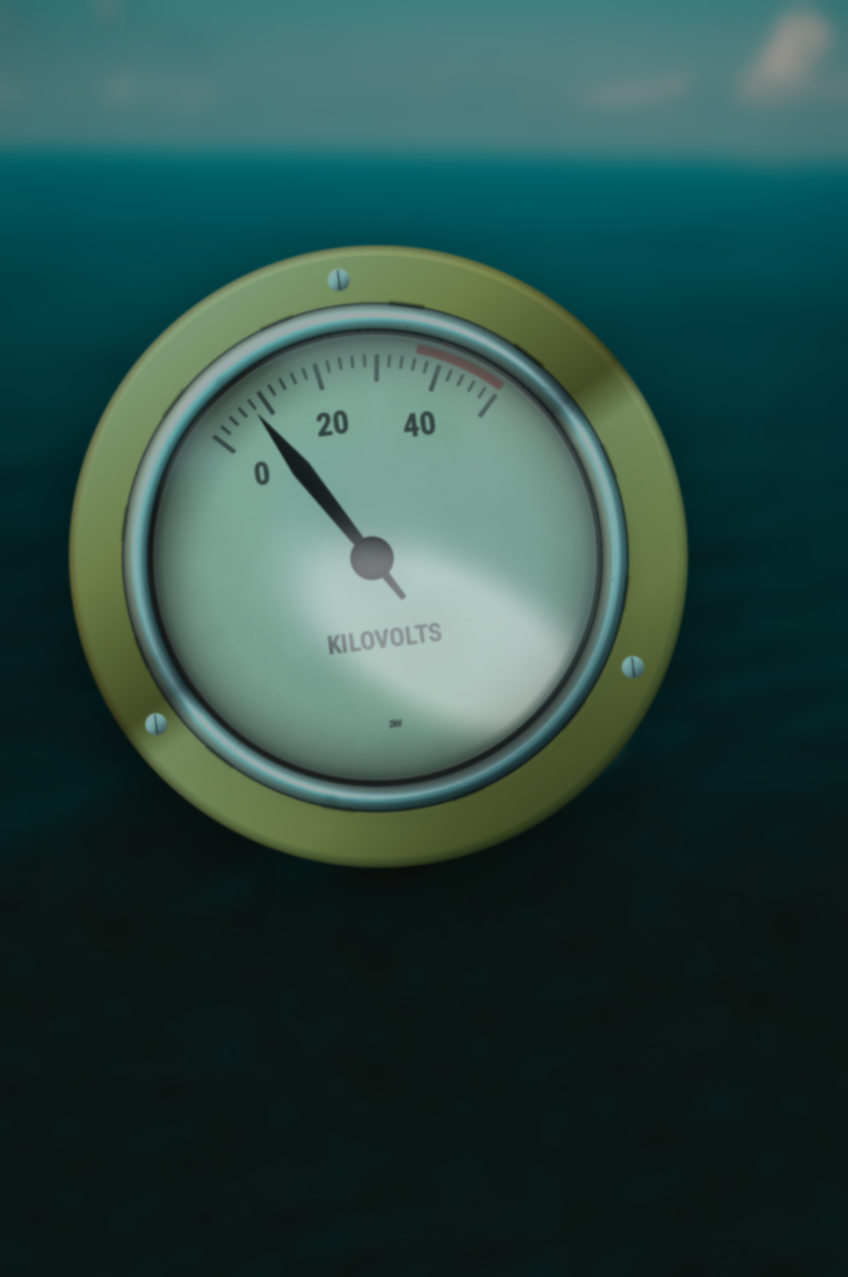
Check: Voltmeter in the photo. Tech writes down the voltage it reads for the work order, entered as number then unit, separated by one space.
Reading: 8 kV
